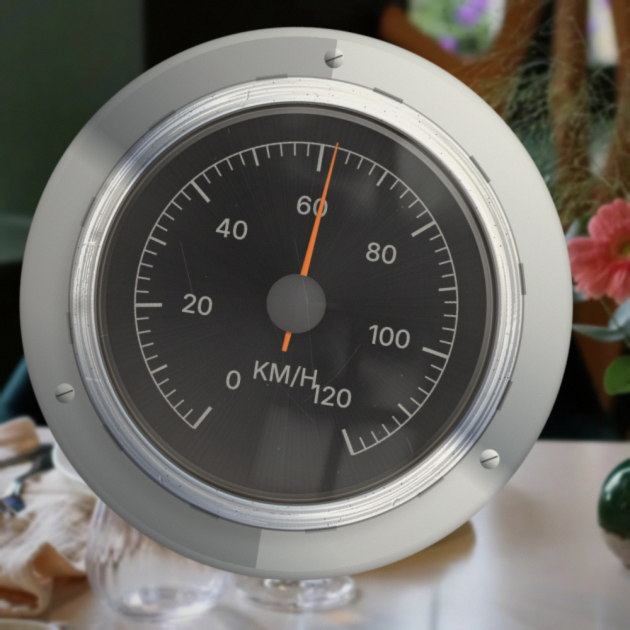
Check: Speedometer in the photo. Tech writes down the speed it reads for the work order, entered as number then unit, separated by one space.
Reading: 62 km/h
